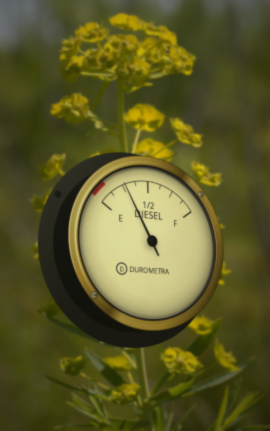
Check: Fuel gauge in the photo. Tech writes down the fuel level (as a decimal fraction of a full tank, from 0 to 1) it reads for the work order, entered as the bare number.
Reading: 0.25
